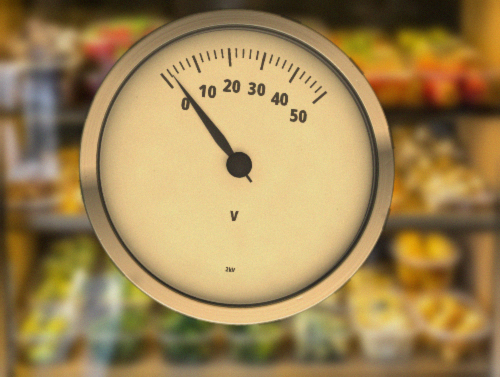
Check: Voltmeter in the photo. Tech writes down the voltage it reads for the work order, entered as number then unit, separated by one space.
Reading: 2 V
